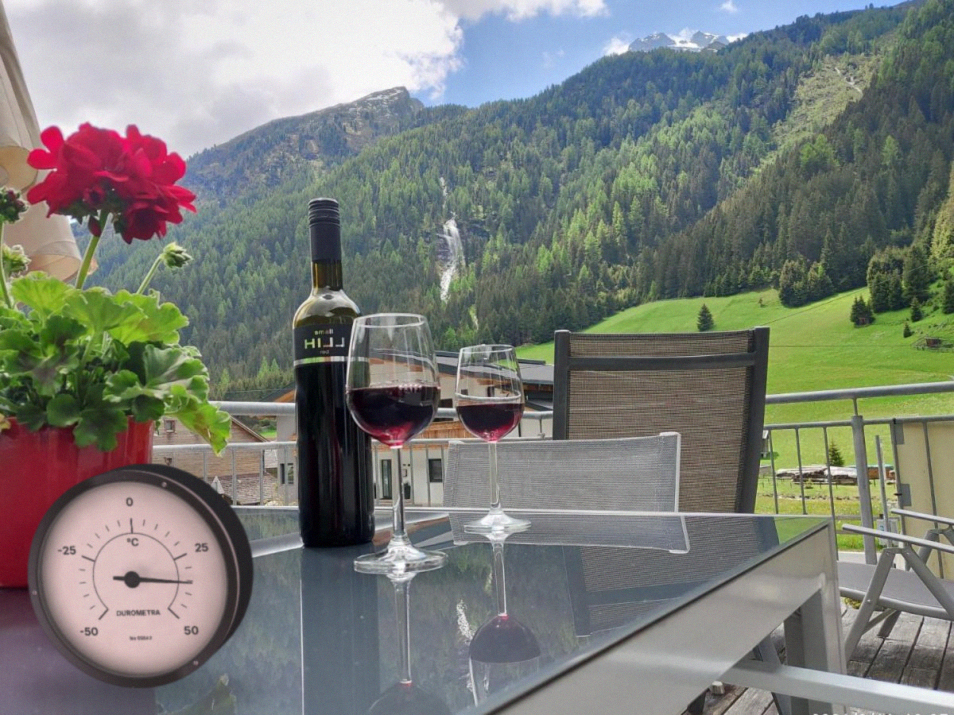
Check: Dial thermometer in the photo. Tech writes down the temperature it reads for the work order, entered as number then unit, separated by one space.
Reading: 35 °C
